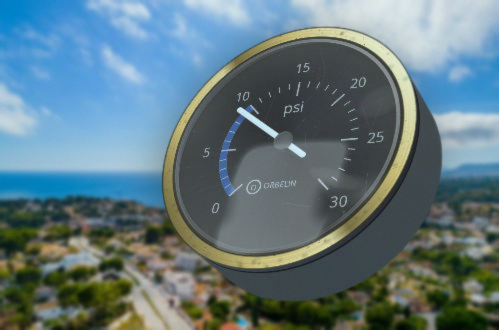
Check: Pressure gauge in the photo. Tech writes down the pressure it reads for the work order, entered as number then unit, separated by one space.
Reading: 9 psi
